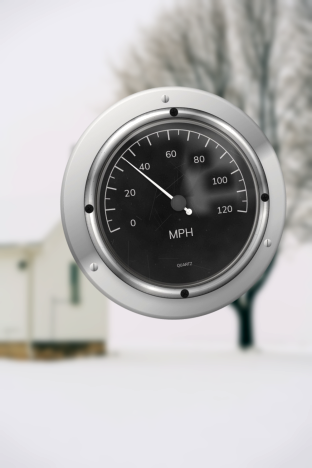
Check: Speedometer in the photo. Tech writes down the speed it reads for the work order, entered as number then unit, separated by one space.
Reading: 35 mph
